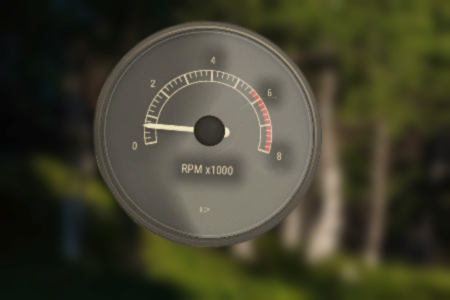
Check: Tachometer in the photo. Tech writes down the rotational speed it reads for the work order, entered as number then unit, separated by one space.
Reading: 600 rpm
